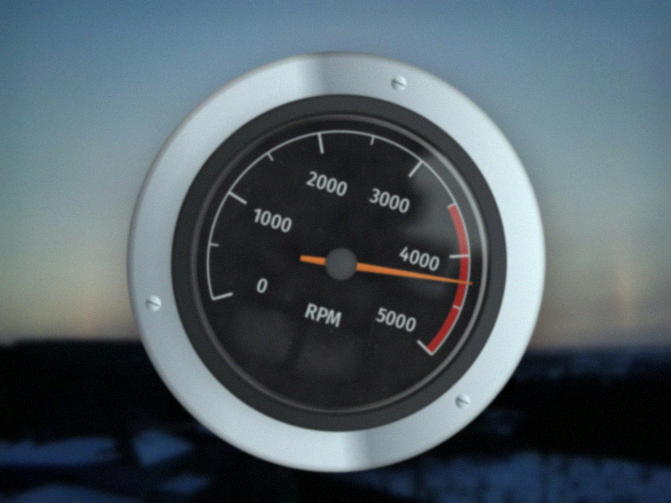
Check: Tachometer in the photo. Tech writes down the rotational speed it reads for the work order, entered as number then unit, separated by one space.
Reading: 4250 rpm
